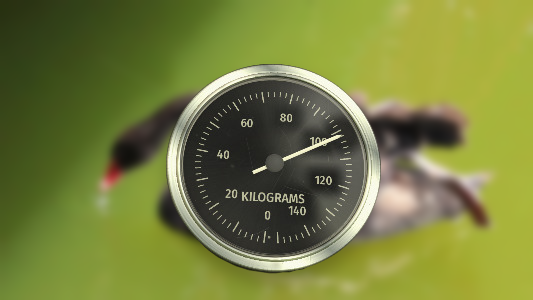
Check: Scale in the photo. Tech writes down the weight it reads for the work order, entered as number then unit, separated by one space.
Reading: 102 kg
